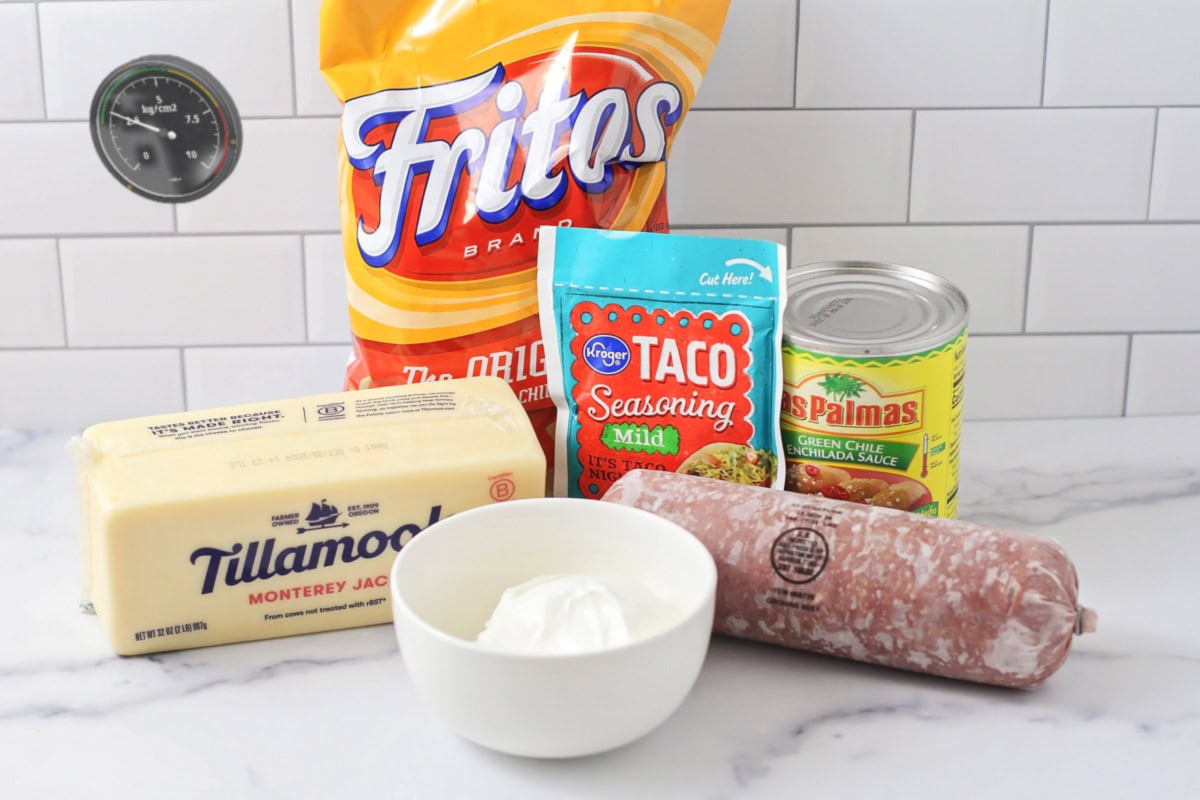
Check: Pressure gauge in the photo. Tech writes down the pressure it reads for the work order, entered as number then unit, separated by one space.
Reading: 2.5 kg/cm²
